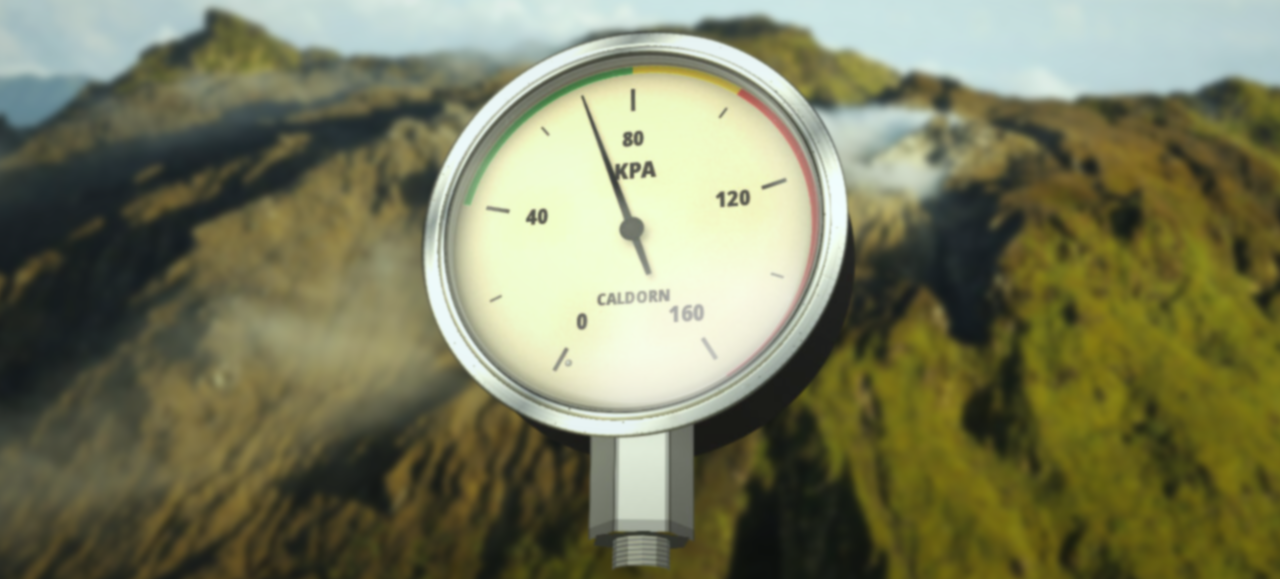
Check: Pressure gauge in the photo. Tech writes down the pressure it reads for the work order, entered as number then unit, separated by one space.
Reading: 70 kPa
